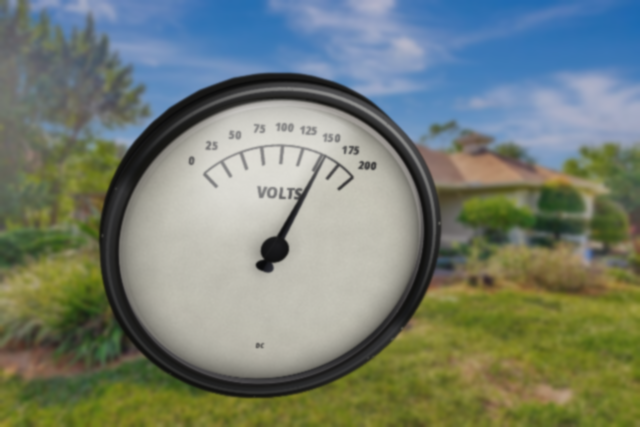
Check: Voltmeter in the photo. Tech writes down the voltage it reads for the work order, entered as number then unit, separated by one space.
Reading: 150 V
